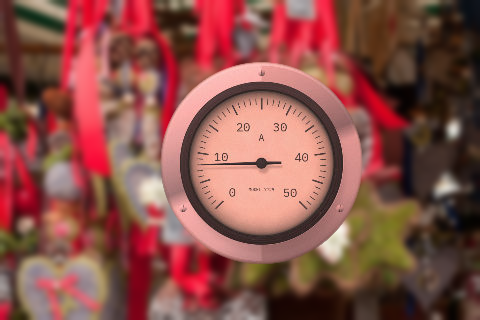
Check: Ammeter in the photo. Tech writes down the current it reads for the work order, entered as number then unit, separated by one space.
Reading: 8 A
